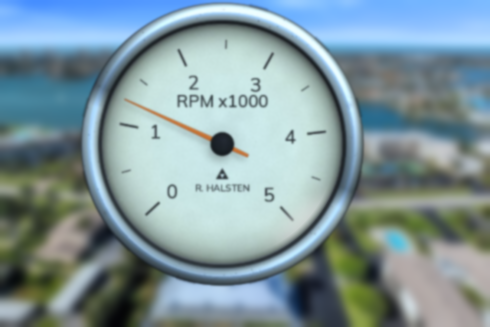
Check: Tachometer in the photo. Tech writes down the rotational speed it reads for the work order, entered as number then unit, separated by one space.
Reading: 1250 rpm
